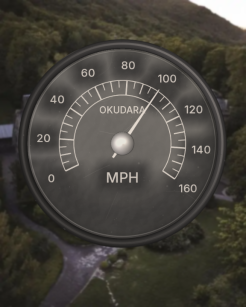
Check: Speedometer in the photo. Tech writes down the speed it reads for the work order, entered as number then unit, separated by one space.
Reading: 100 mph
